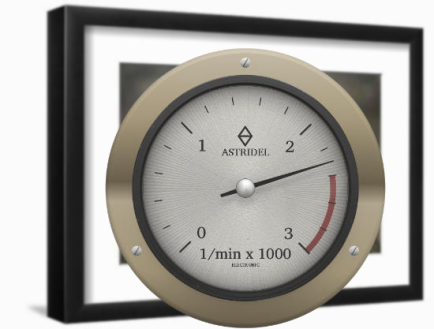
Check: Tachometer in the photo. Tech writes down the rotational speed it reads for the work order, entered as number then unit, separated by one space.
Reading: 2300 rpm
